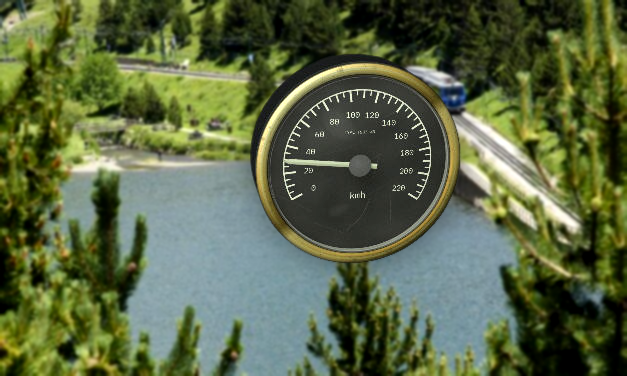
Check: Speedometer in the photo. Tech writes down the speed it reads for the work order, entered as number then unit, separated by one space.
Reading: 30 km/h
